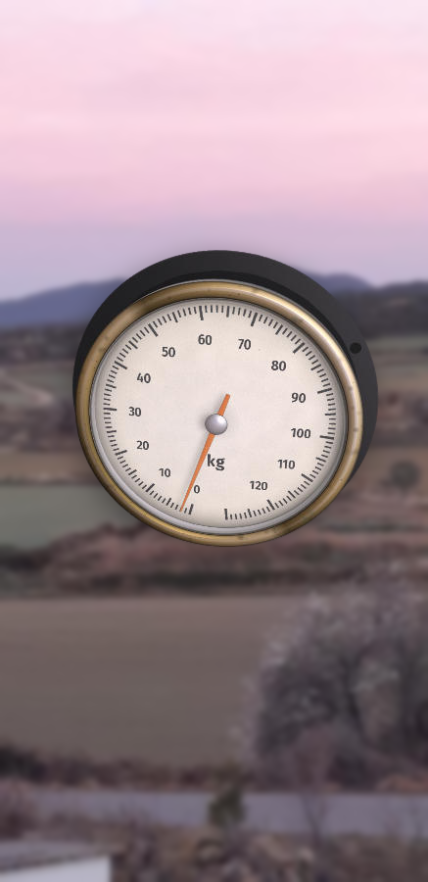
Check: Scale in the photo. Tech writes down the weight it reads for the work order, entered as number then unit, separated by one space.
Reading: 2 kg
